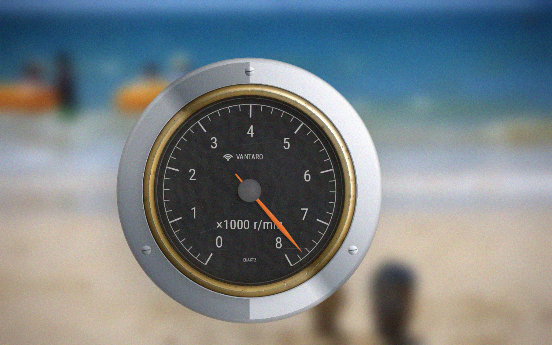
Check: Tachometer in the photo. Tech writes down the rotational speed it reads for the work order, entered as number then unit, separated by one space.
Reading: 7700 rpm
